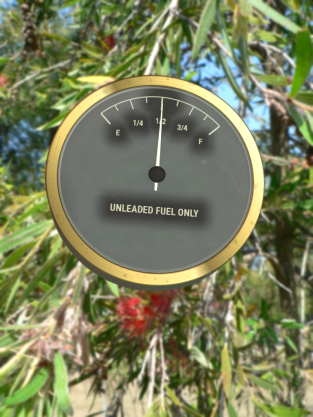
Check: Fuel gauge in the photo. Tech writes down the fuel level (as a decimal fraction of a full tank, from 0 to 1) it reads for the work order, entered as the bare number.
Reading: 0.5
